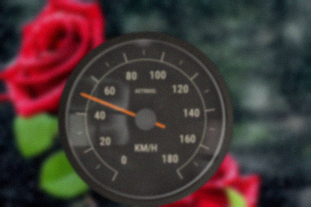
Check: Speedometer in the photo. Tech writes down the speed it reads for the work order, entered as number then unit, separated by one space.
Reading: 50 km/h
